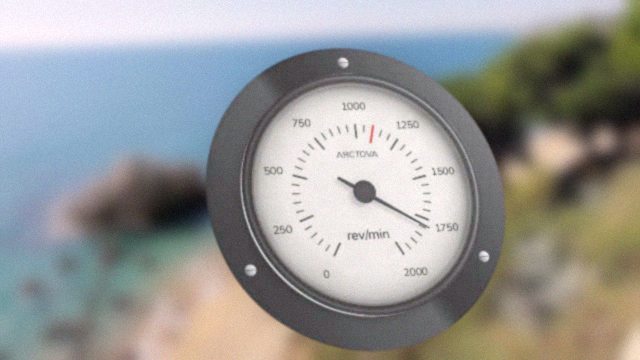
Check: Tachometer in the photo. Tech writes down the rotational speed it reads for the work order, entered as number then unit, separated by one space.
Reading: 1800 rpm
